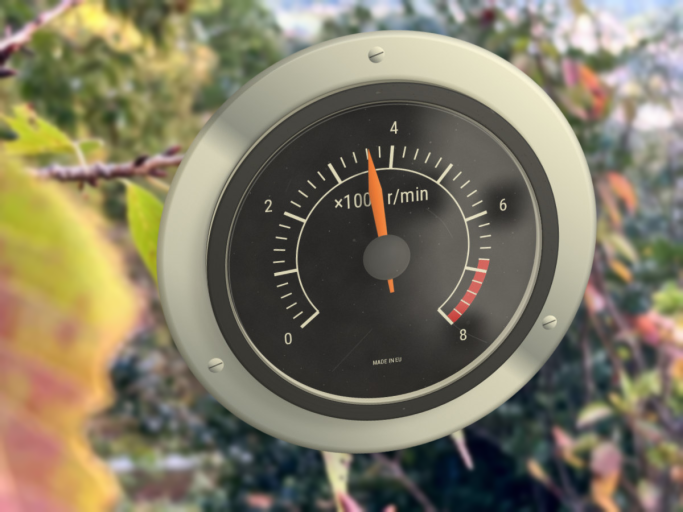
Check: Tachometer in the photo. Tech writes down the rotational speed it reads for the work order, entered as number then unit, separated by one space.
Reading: 3600 rpm
